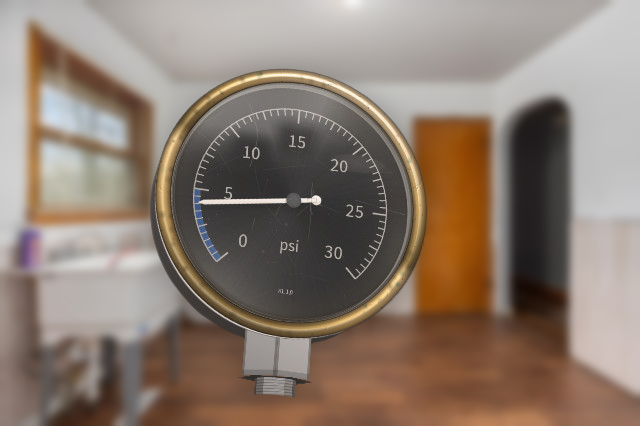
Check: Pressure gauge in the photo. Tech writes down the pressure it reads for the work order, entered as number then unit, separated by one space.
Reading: 4 psi
